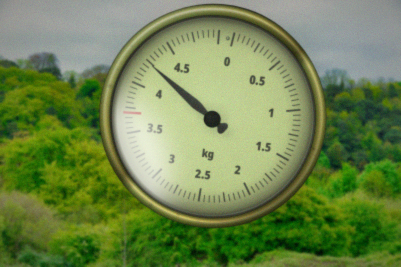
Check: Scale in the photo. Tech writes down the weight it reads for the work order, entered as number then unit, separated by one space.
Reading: 4.25 kg
